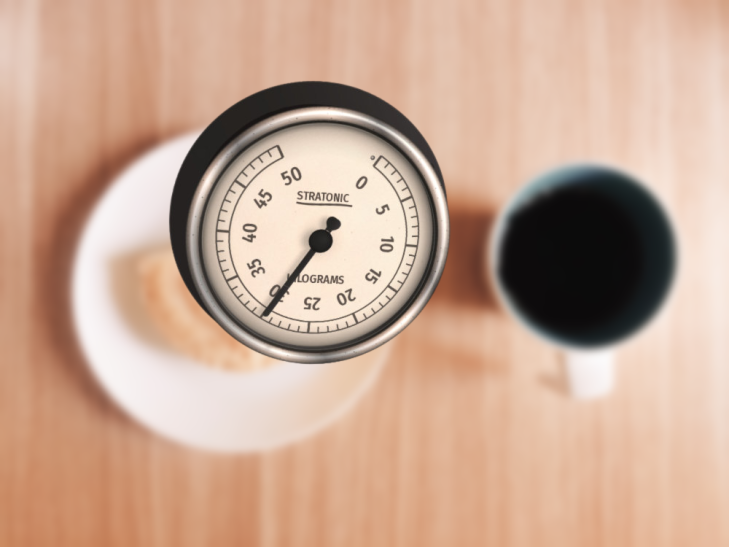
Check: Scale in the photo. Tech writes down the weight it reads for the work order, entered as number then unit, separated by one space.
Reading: 30 kg
